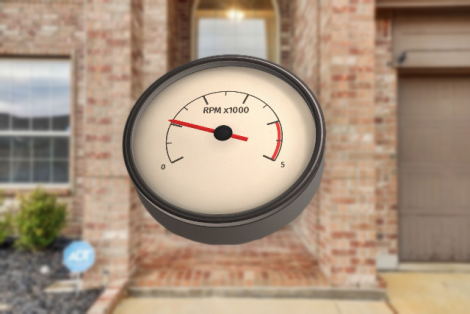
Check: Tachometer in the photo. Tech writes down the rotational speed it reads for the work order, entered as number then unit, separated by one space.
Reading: 1000 rpm
